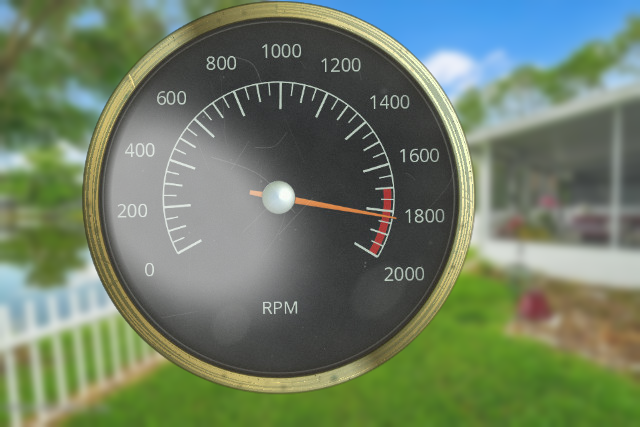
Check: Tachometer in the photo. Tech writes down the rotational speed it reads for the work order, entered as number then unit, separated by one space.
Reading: 1825 rpm
